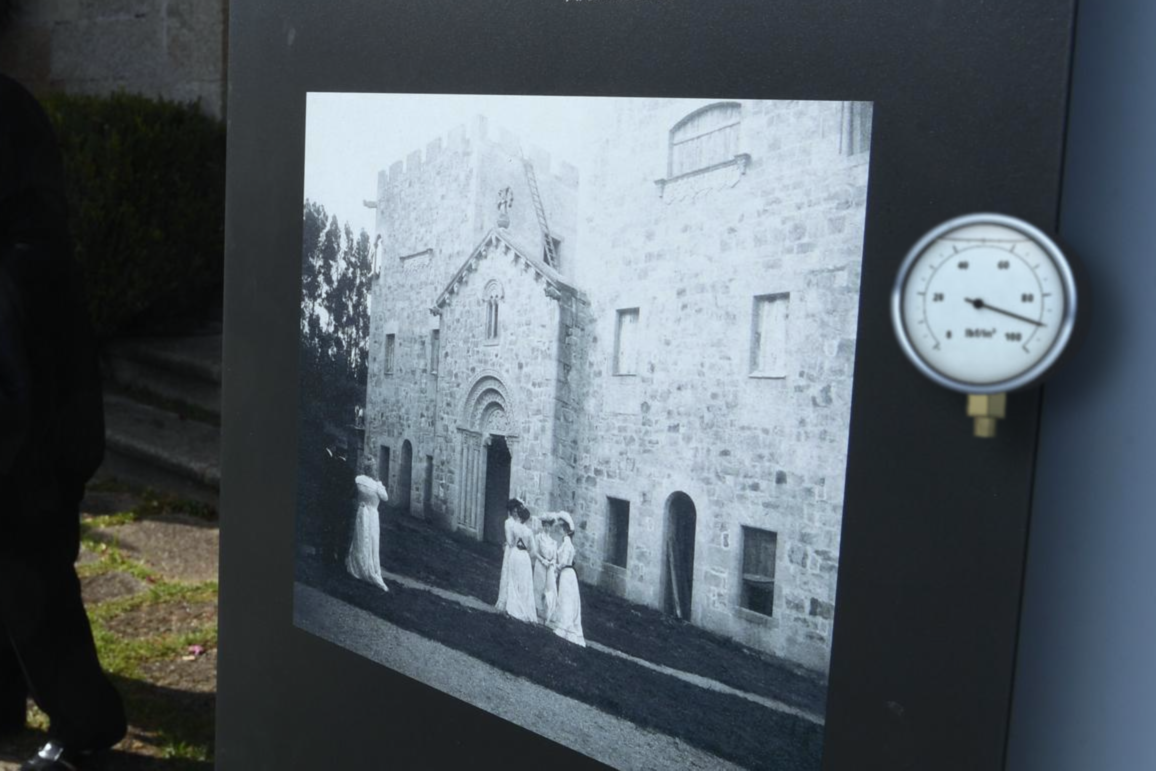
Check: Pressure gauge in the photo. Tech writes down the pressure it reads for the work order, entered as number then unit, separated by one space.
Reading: 90 psi
